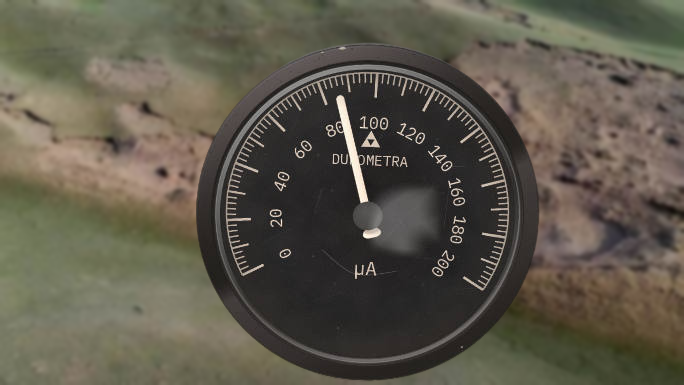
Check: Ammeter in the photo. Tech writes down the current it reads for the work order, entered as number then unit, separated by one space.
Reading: 86 µA
